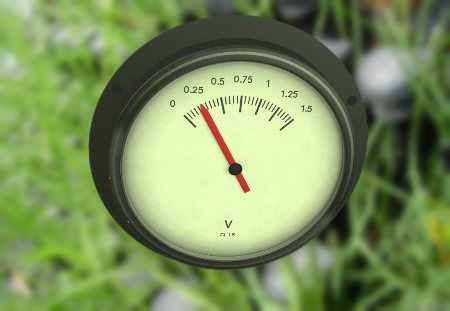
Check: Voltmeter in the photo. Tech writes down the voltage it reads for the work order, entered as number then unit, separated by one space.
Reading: 0.25 V
